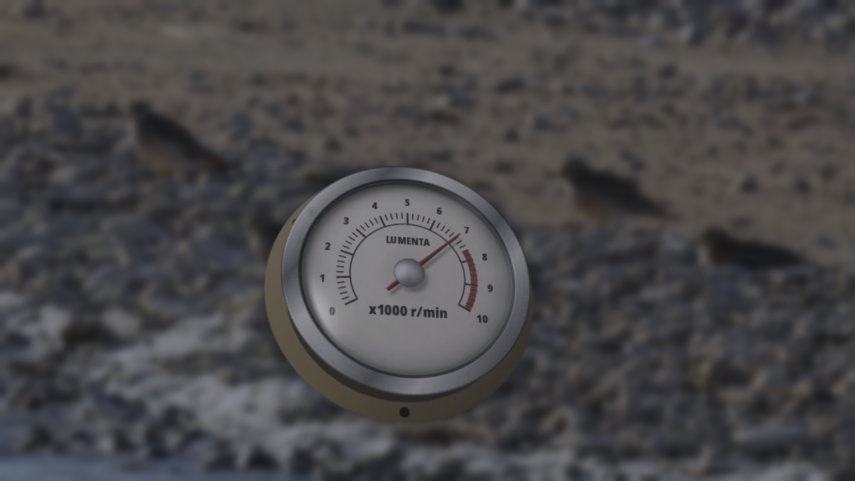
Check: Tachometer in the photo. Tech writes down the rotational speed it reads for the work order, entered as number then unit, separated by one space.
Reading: 7000 rpm
